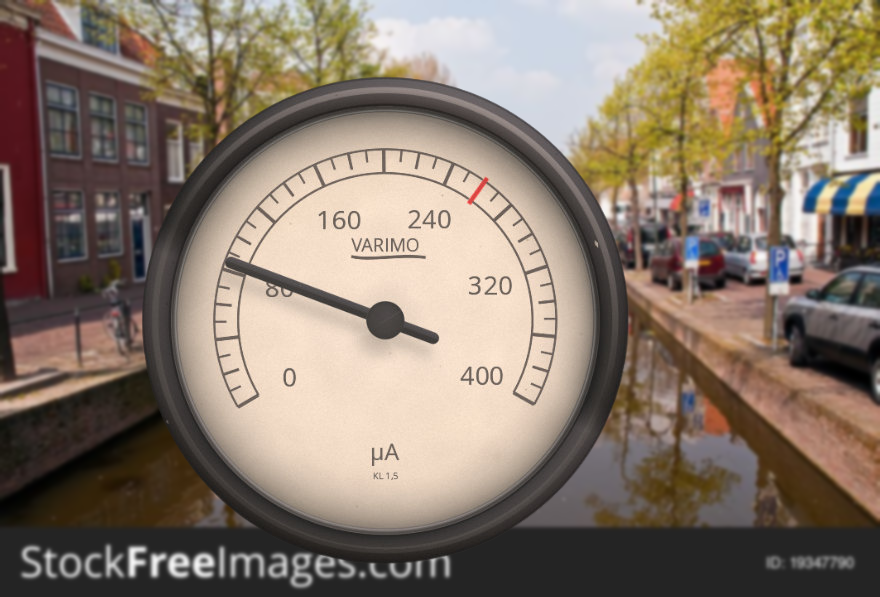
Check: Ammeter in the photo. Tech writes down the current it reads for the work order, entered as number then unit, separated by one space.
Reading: 85 µA
